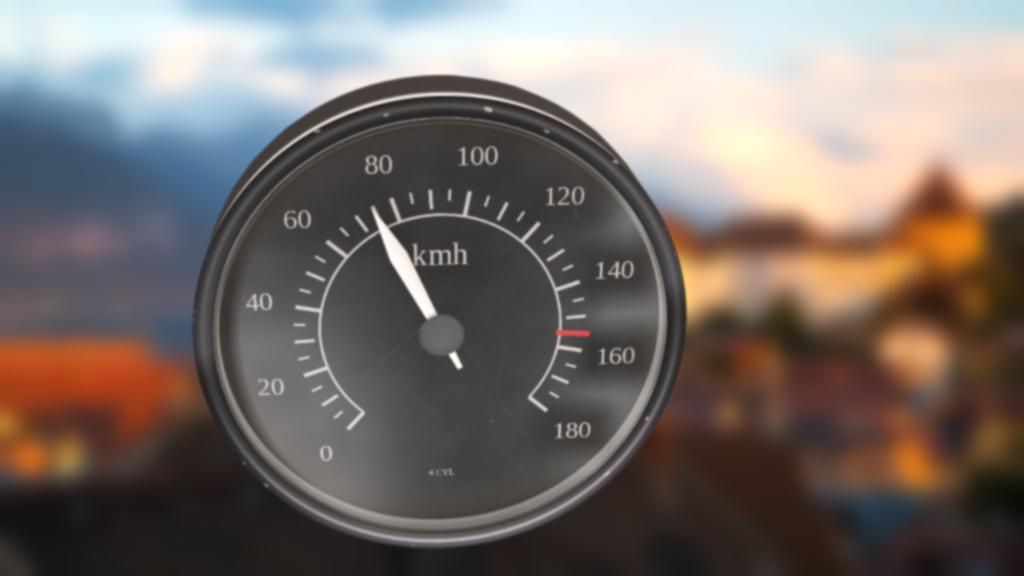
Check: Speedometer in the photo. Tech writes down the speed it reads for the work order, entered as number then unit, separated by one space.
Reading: 75 km/h
